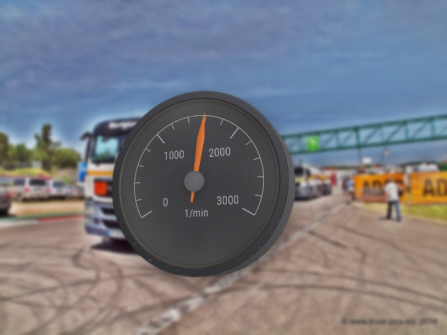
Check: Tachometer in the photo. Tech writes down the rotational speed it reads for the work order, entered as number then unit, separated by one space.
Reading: 1600 rpm
